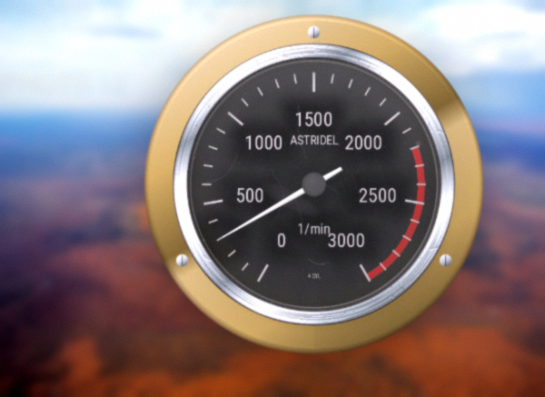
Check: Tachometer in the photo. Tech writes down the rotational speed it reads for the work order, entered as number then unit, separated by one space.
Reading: 300 rpm
